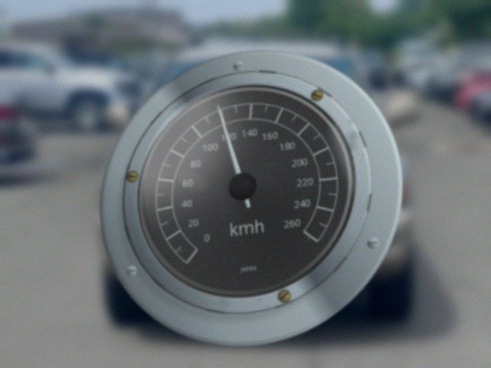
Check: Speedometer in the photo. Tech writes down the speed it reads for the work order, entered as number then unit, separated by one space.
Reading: 120 km/h
